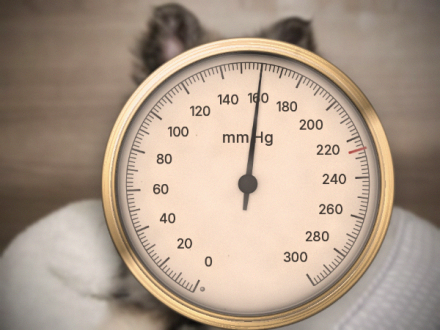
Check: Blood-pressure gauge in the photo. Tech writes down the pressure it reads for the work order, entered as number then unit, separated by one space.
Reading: 160 mmHg
